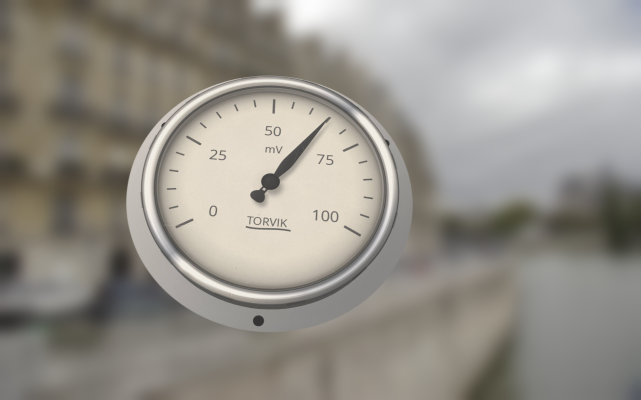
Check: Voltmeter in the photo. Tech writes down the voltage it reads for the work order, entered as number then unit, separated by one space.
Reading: 65 mV
